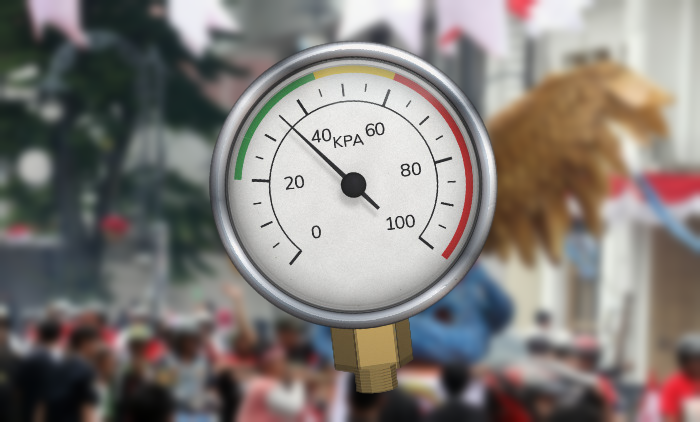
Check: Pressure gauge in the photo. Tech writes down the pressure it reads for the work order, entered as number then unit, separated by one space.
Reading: 35 kPa
